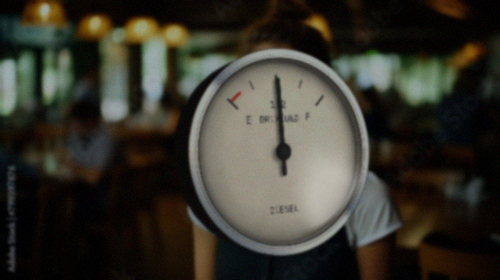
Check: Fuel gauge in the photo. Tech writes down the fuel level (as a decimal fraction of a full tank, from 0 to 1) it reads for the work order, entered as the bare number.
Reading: 0.5
